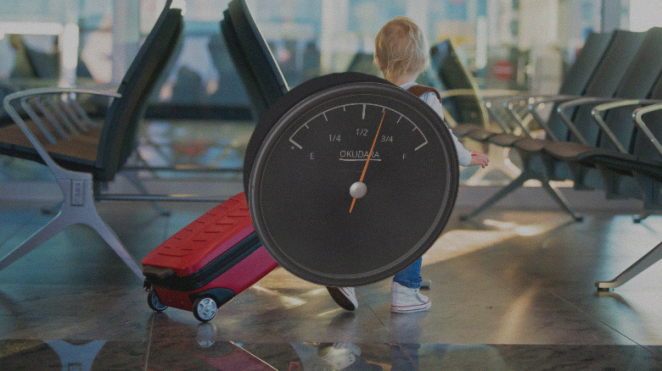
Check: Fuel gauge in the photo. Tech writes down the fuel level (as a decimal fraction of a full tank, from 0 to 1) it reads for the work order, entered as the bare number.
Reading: 0.625
